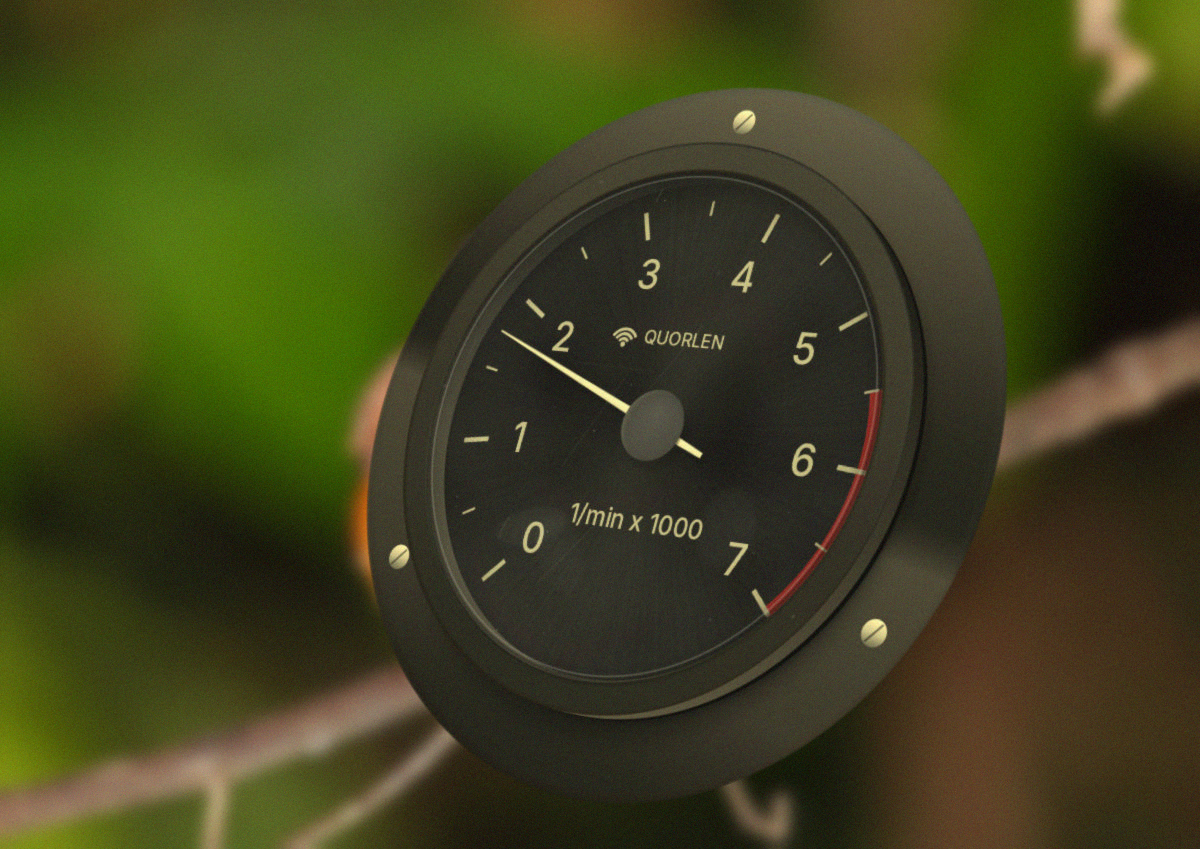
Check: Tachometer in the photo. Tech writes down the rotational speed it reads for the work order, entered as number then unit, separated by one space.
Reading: 1750 rpm
